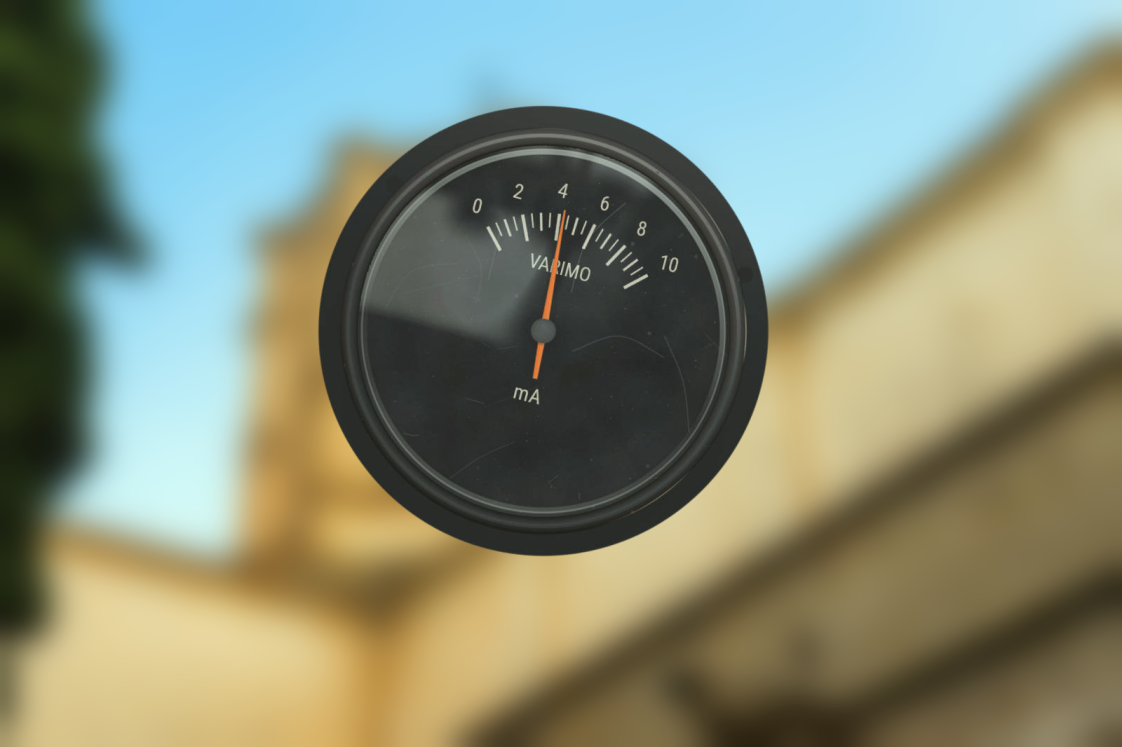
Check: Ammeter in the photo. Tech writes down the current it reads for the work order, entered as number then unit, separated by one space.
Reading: 4.25 mA
